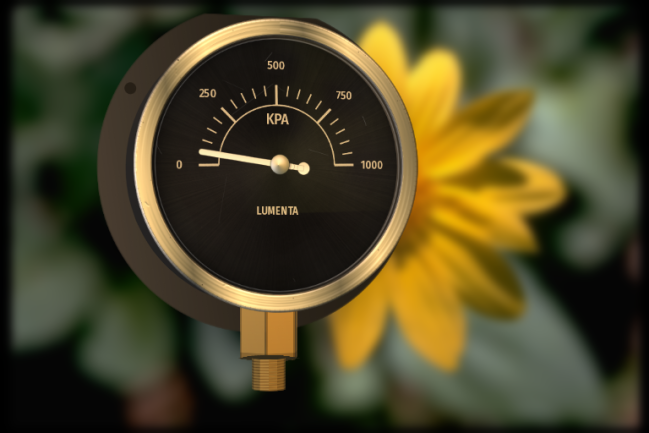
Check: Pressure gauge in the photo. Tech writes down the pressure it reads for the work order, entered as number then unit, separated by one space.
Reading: 50 kPa
